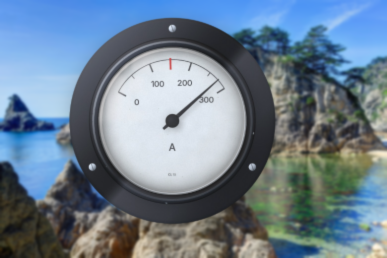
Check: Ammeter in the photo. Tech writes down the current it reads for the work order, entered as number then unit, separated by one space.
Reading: 275 A
